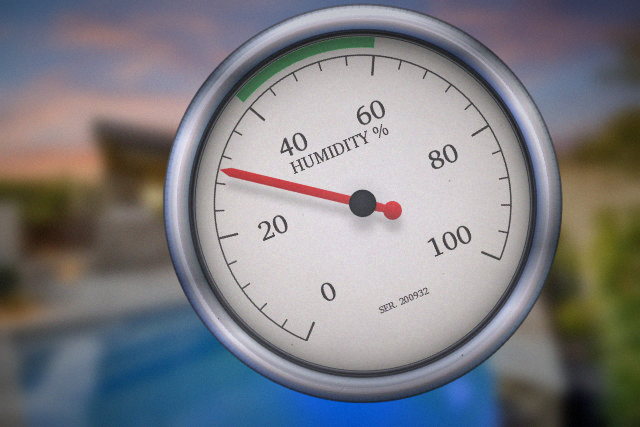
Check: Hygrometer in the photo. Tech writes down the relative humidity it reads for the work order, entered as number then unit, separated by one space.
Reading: 30 %
